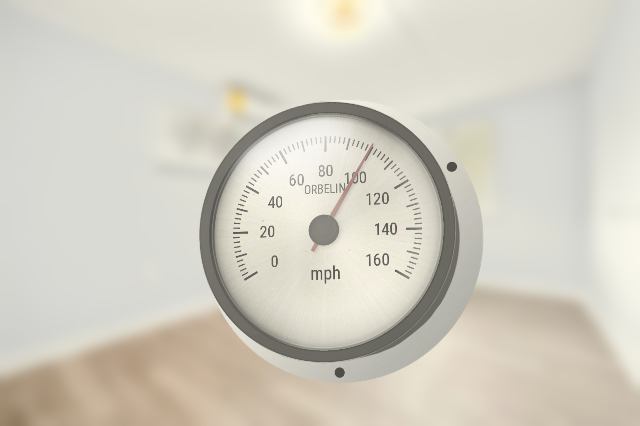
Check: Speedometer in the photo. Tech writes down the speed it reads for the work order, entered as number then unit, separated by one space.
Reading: 100 mph
